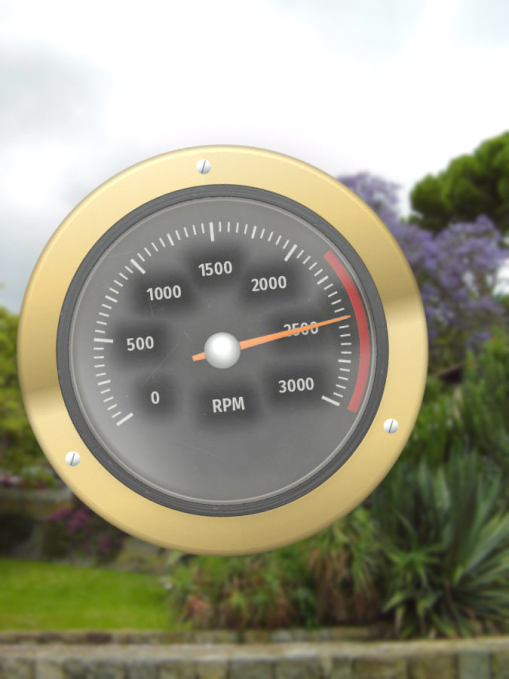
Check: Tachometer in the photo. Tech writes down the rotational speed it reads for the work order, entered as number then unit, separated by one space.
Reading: 2500 rpm
